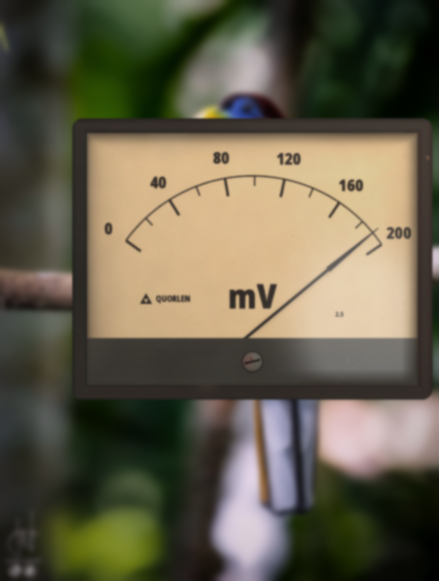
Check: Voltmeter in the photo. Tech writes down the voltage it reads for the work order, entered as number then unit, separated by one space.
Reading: 190 mV
